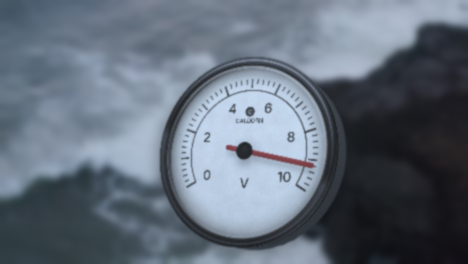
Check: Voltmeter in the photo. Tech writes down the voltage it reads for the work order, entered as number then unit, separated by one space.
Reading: 9.2 V
